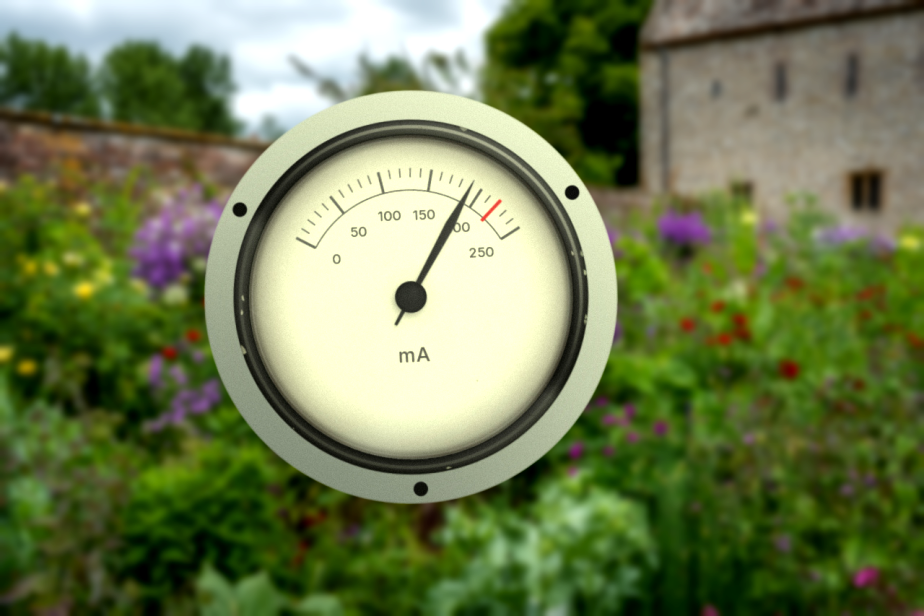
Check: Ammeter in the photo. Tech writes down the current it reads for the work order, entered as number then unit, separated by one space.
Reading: 190 mA
